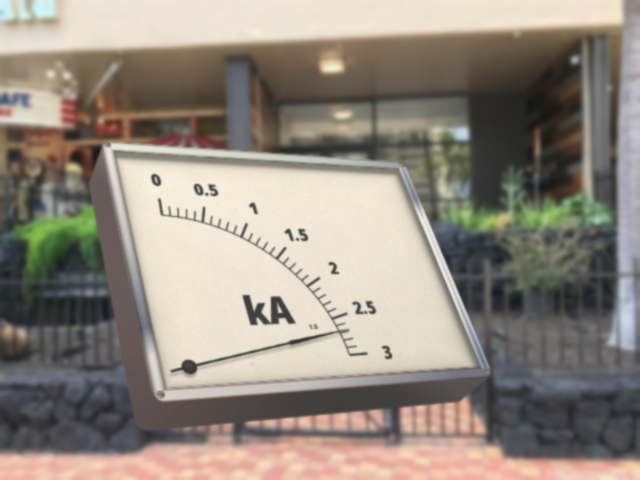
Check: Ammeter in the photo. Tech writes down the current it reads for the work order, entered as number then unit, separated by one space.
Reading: 2.7 kA
